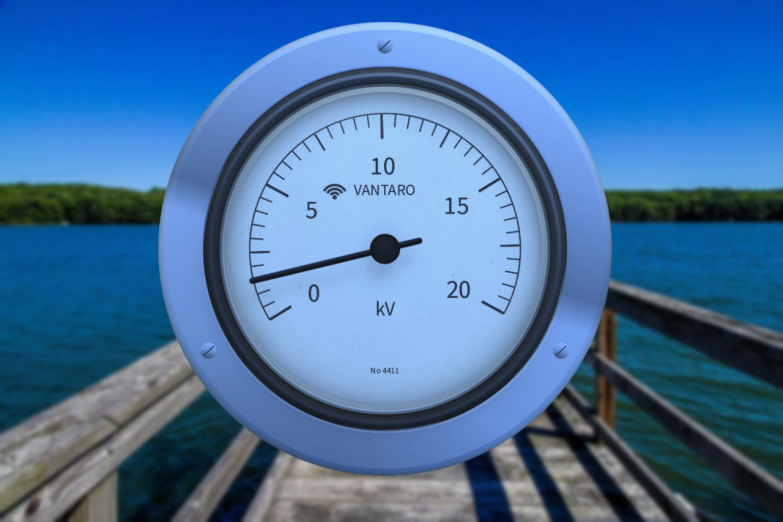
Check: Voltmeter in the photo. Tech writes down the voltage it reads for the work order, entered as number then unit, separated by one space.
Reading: 1.5 kV
